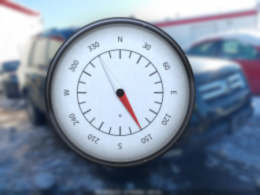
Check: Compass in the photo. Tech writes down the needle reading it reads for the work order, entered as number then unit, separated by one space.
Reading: 150 °
